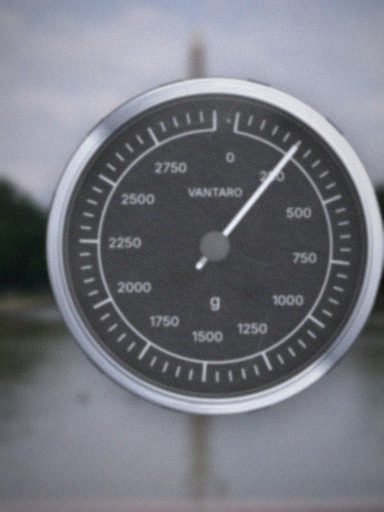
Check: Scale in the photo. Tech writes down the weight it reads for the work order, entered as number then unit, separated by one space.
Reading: 250 g
